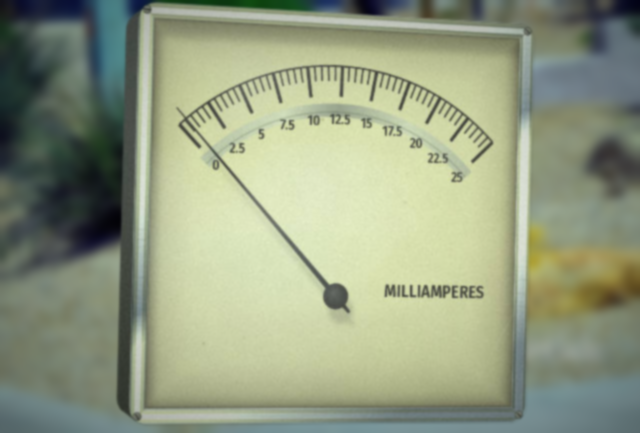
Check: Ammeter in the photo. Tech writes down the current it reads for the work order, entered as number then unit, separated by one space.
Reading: 0.5 mA
